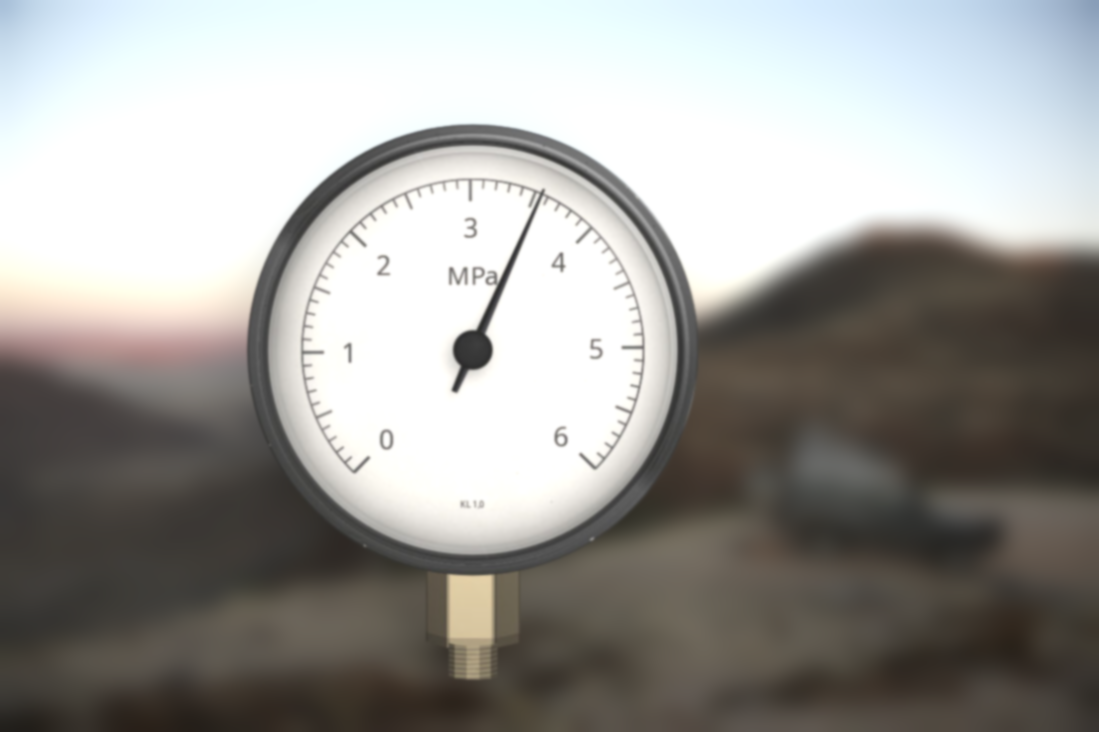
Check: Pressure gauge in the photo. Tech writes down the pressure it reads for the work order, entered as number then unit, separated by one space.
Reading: 3.55 MPa
